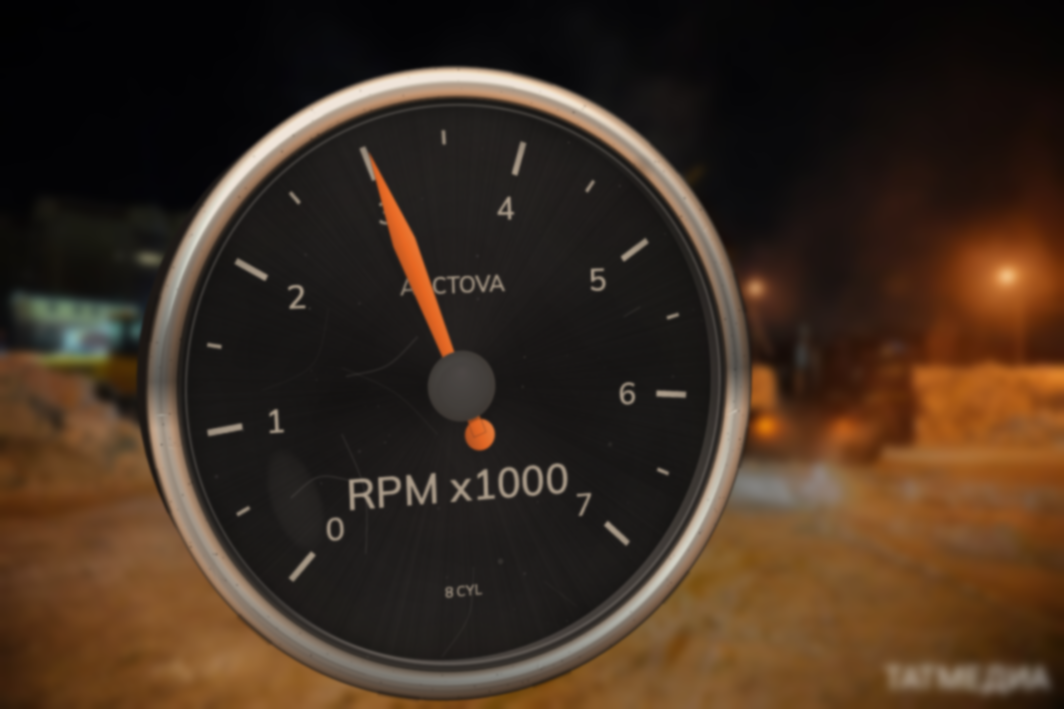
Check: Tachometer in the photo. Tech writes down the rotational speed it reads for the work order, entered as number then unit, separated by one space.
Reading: 3000 rpm
